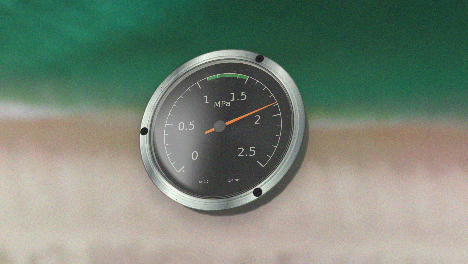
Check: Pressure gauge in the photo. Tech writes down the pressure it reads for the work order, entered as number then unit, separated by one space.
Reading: 1.9 MPa
